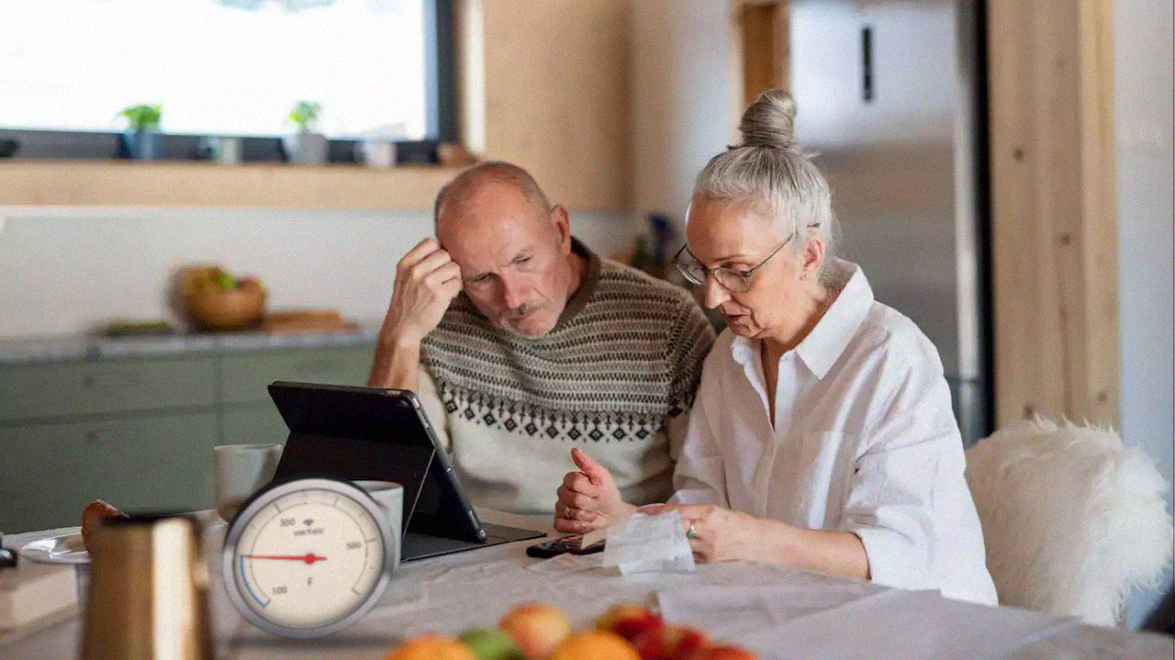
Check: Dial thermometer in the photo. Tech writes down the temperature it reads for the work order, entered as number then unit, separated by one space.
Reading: 200 °F
